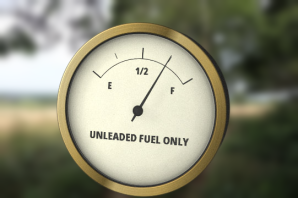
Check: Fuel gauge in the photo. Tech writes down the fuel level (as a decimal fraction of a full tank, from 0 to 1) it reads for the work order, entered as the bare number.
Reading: 0.75
